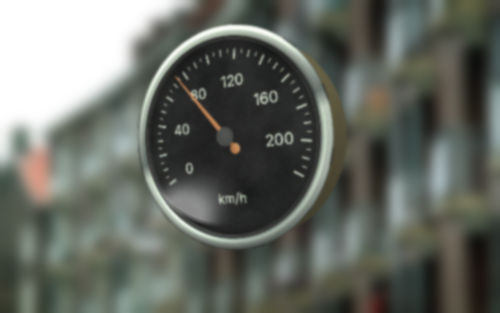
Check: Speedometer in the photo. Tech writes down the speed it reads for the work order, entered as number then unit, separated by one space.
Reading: 75 km/h
